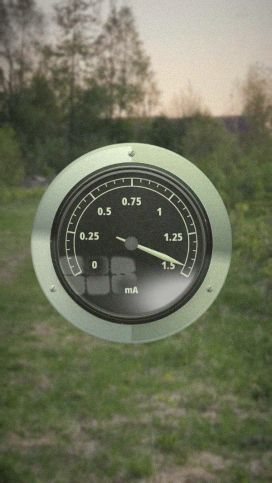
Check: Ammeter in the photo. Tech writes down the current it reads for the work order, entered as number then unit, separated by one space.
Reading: 1.45 mA
